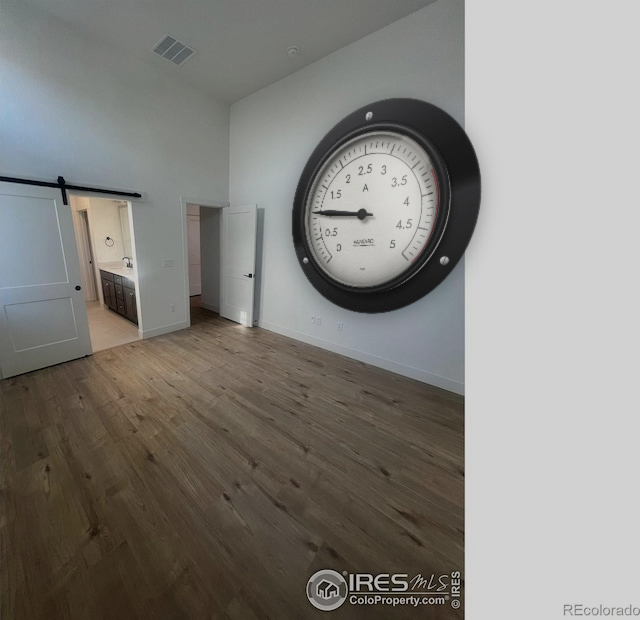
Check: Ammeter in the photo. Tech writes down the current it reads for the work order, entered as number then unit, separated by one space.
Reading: 1 A
